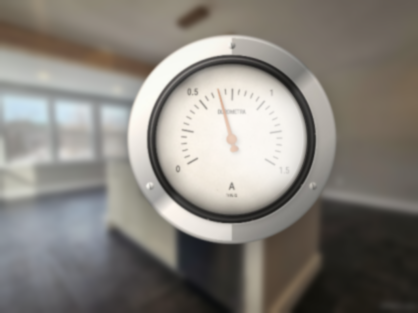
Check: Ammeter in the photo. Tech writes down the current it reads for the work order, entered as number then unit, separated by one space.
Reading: 0.65 A
